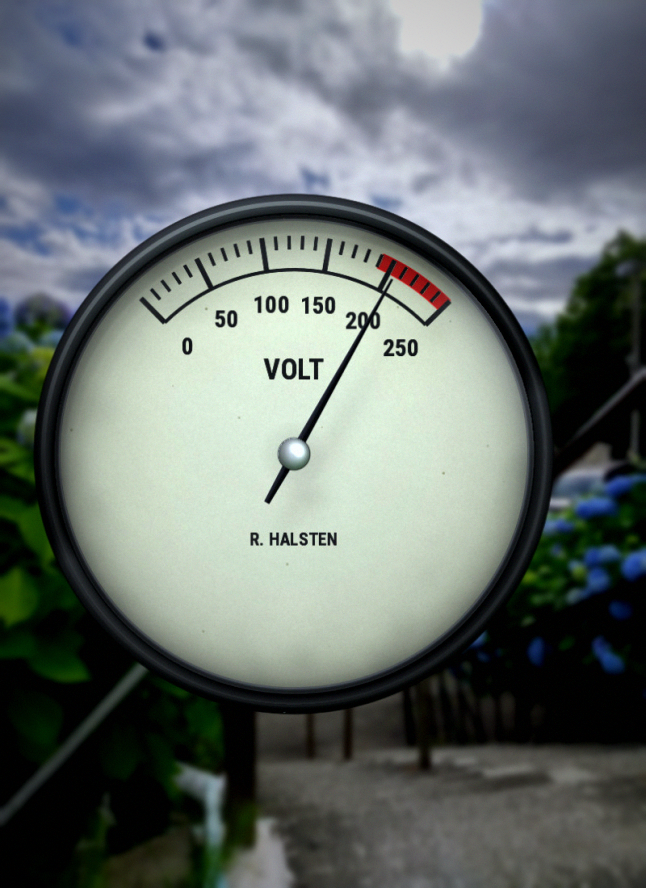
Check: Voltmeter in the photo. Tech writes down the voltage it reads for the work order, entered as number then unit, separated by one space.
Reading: 205 V
